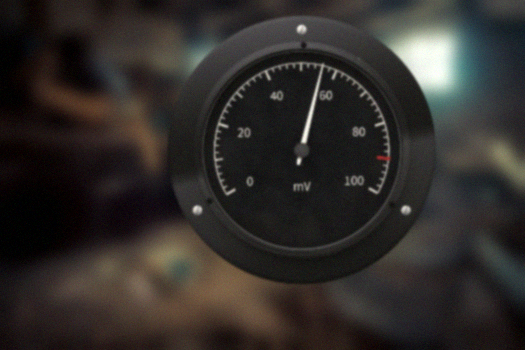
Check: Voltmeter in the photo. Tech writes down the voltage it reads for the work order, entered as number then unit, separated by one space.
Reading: 56 mV
